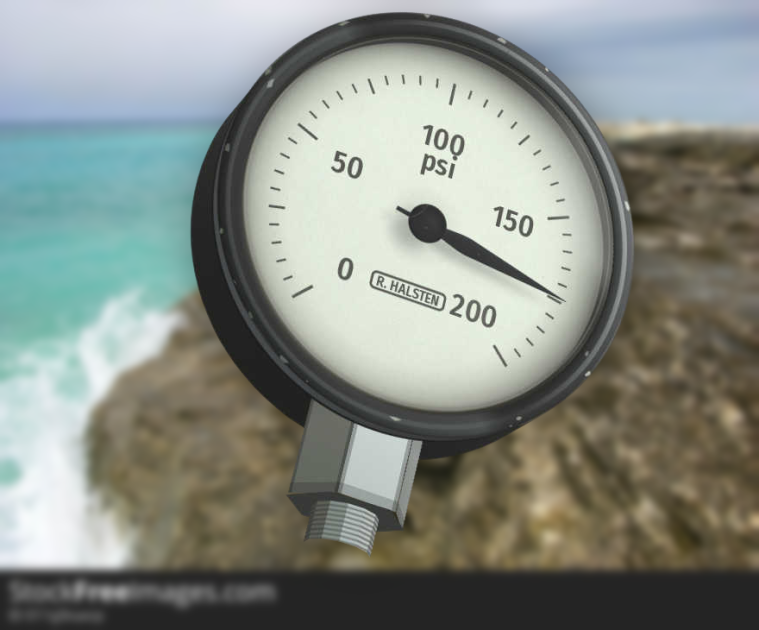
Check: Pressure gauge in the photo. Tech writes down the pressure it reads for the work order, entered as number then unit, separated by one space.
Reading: 175 psi
